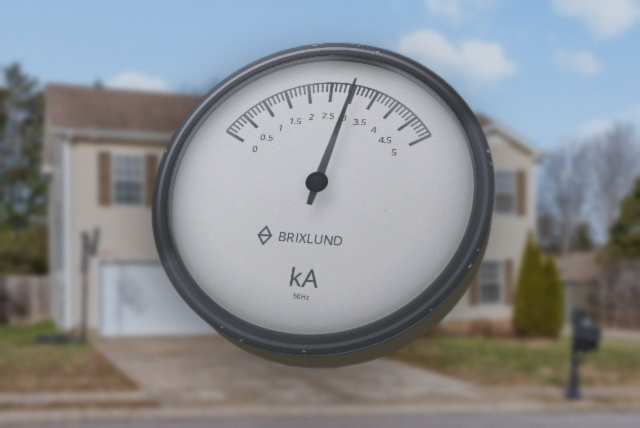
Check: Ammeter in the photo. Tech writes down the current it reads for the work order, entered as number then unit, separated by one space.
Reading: 3 kA
